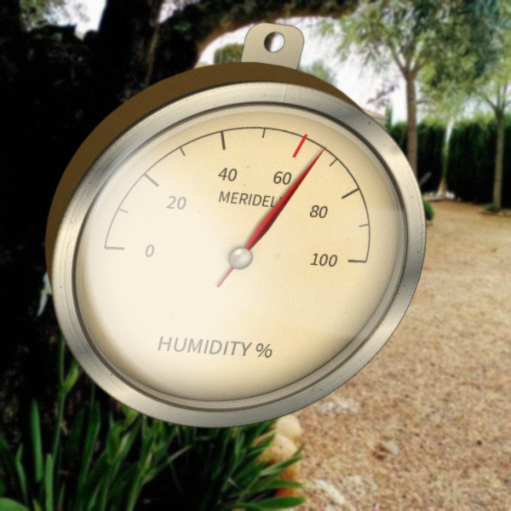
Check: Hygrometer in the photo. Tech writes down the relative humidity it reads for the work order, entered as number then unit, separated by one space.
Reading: 65 %
